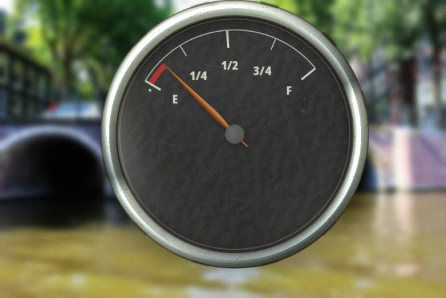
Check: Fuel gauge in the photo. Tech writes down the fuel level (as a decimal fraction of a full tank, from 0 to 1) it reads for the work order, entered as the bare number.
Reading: 0.125
